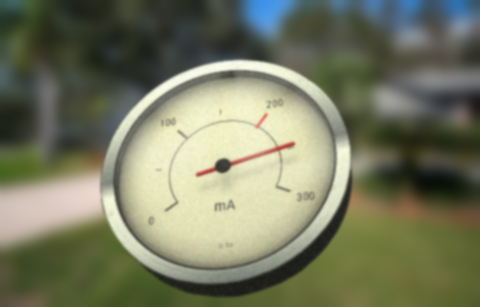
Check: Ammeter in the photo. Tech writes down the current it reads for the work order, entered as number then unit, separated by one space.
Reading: 250 mA
